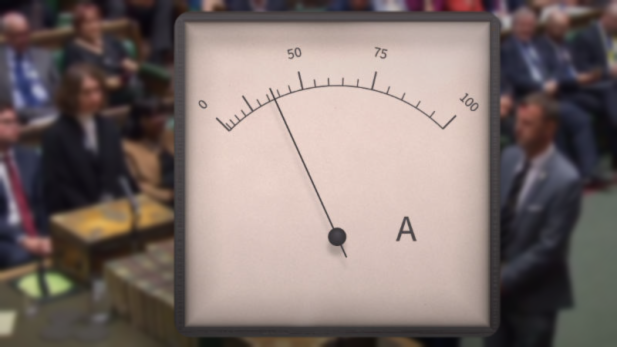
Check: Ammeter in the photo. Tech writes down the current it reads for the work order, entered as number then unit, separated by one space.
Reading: 37.5 A
